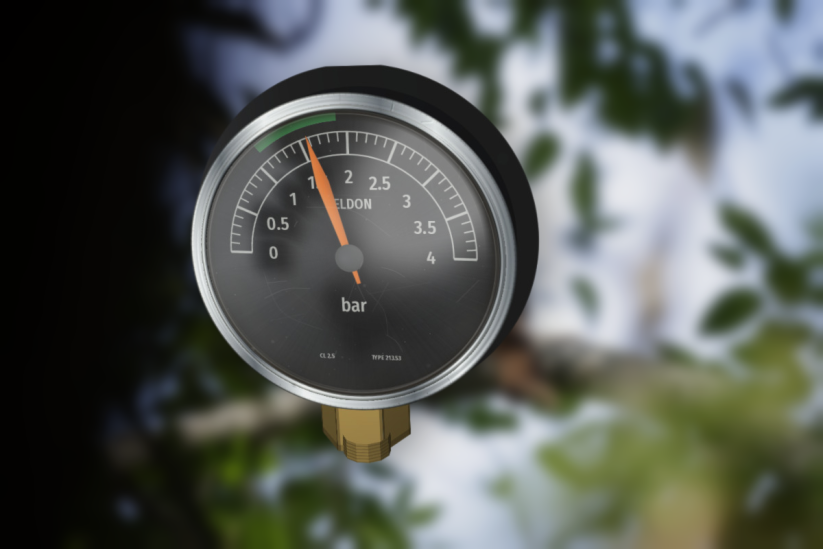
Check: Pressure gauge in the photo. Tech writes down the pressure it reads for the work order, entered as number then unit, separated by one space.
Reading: 1.6 bar
